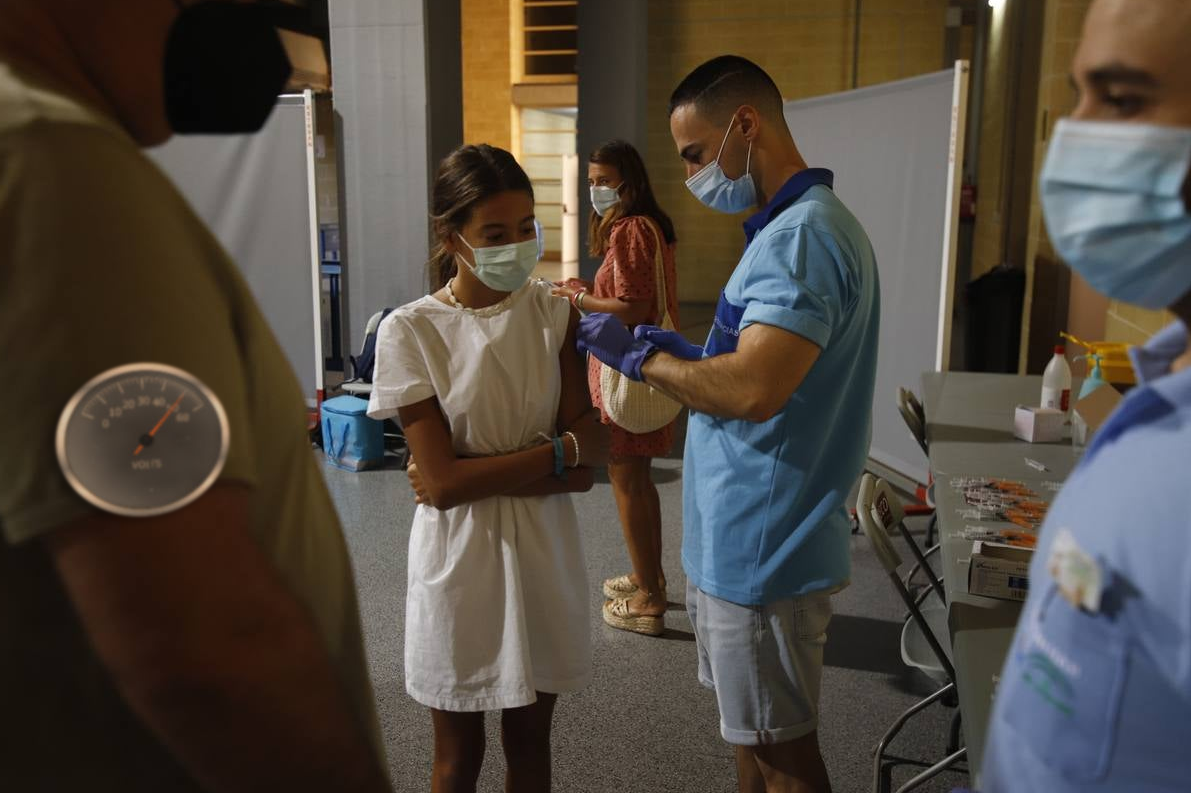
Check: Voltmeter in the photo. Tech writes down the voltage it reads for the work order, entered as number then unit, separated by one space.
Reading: 50 V
